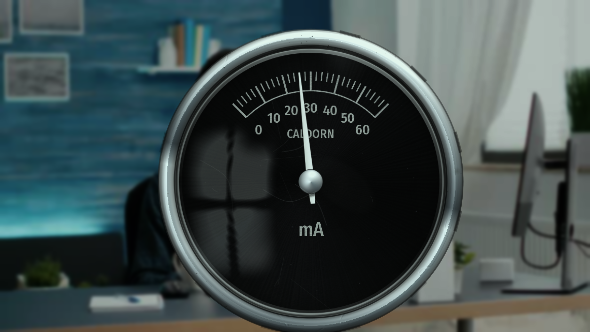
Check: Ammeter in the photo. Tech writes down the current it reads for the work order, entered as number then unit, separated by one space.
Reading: 26 mA
